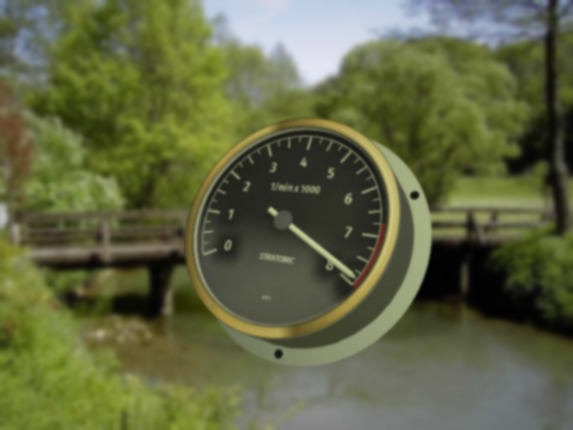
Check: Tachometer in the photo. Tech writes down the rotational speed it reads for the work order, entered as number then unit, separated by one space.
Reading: 7875 rpm
